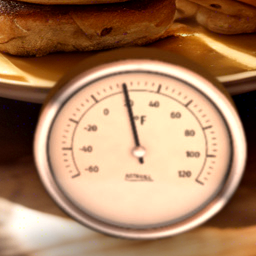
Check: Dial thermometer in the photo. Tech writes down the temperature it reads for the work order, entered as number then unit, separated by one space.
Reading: 20 °F
